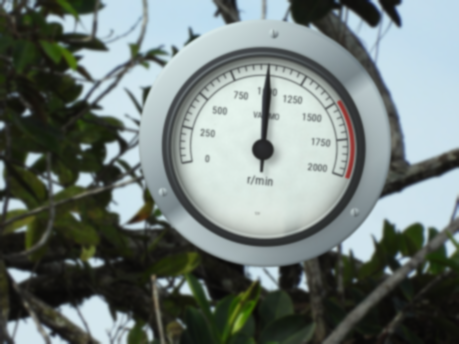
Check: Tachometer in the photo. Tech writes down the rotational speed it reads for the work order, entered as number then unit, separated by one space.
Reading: 1000 rpm
